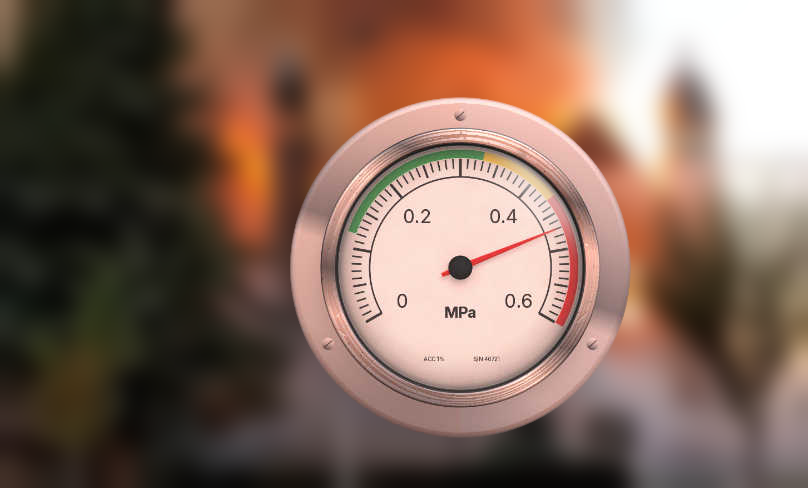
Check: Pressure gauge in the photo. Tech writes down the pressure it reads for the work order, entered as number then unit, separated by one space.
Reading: 0.47 MPa
